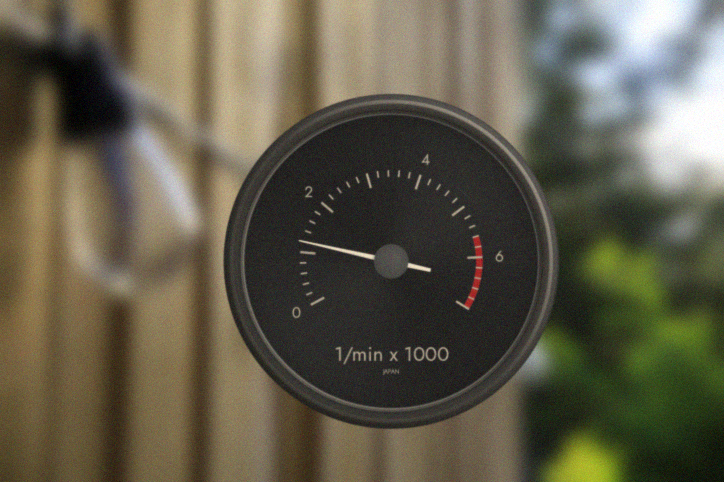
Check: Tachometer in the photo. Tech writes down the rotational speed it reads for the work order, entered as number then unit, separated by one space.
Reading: 1200 rpm
